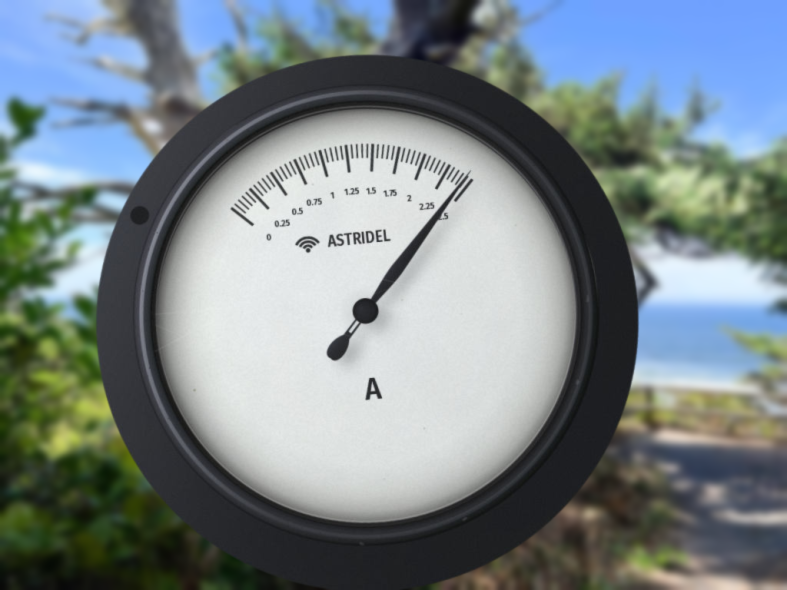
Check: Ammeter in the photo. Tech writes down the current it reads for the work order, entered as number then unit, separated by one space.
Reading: 2.45 A
